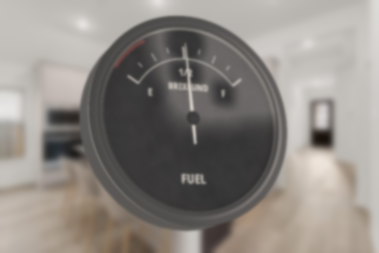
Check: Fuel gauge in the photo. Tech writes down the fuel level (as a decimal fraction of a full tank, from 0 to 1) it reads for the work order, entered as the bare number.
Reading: 0.5
